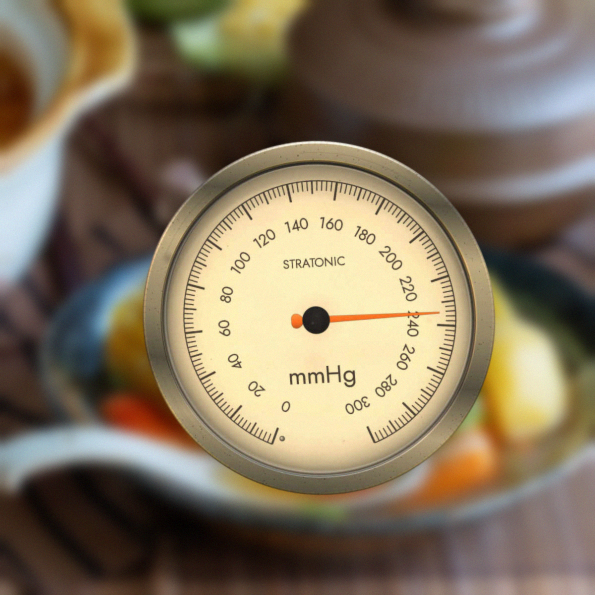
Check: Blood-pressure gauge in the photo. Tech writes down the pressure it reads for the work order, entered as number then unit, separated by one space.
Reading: 234 mmHg
